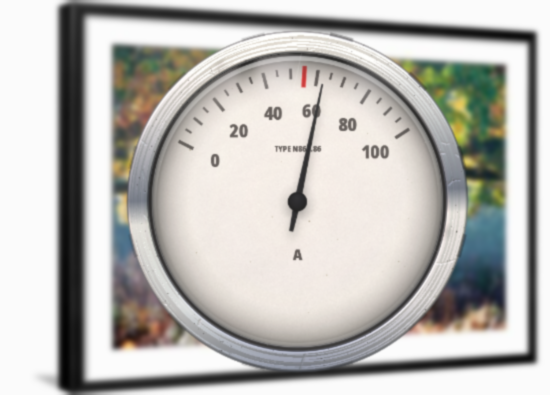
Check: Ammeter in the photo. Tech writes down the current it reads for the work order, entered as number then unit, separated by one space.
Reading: 62.5 A
